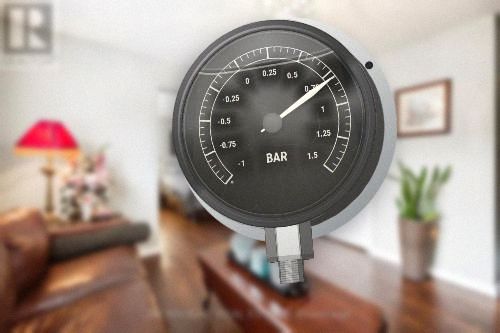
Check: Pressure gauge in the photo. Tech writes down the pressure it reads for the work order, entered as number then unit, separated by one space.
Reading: 0.8 bar
